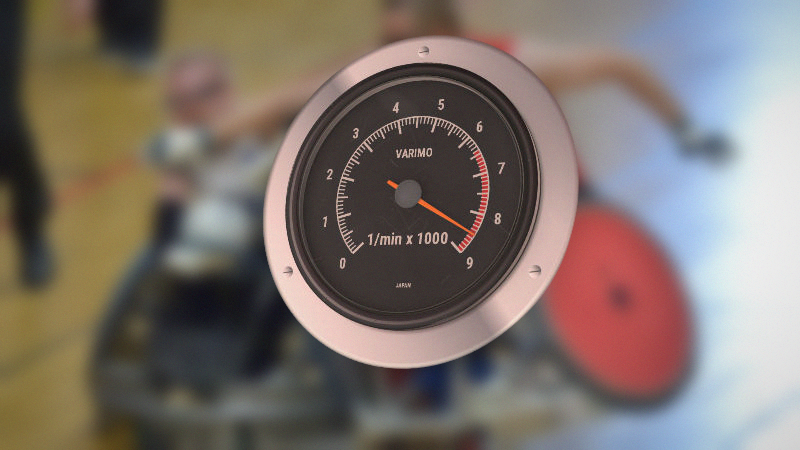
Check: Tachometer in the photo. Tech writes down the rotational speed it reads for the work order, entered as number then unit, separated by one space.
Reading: 8500 rpm
